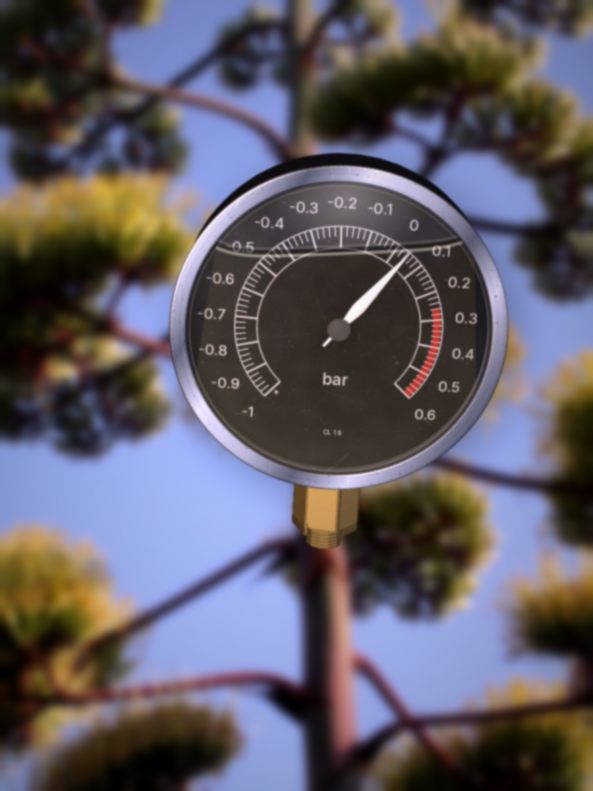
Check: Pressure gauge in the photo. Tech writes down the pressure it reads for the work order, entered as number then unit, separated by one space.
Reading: 0.04 bar
